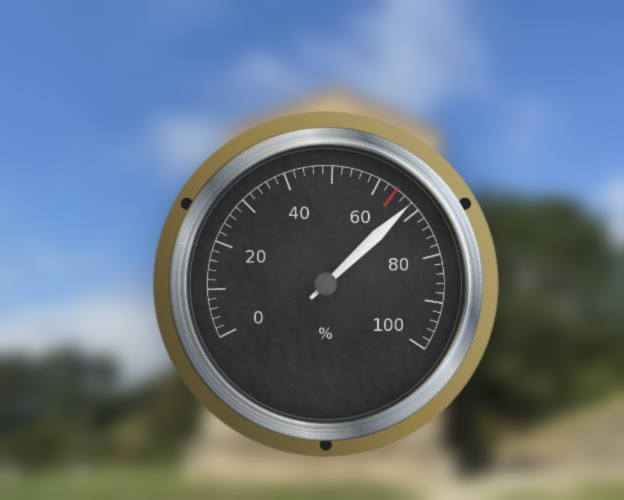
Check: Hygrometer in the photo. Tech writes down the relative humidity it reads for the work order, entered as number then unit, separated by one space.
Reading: 68 %
